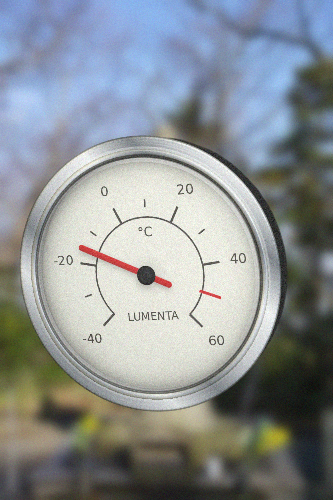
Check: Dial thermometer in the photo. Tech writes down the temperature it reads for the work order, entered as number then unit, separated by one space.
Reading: -15 °C
